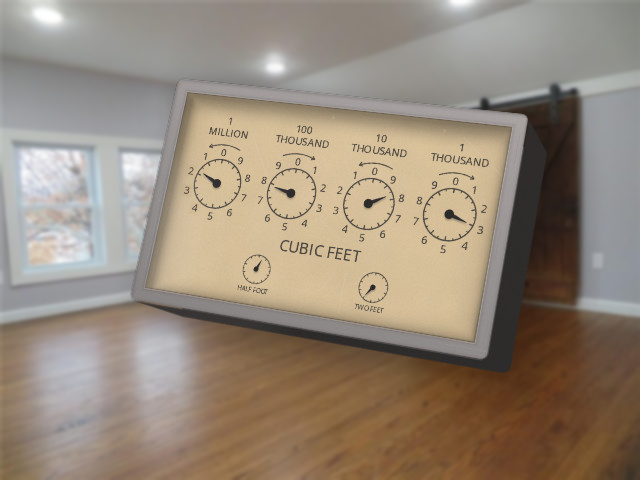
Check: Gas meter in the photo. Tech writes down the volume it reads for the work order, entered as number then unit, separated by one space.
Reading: 178300 ft³
